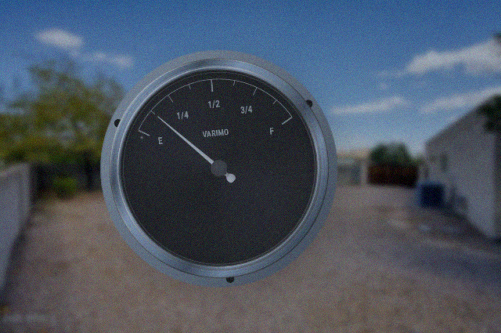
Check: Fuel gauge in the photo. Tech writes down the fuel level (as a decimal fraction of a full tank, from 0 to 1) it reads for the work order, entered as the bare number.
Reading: 0.125
